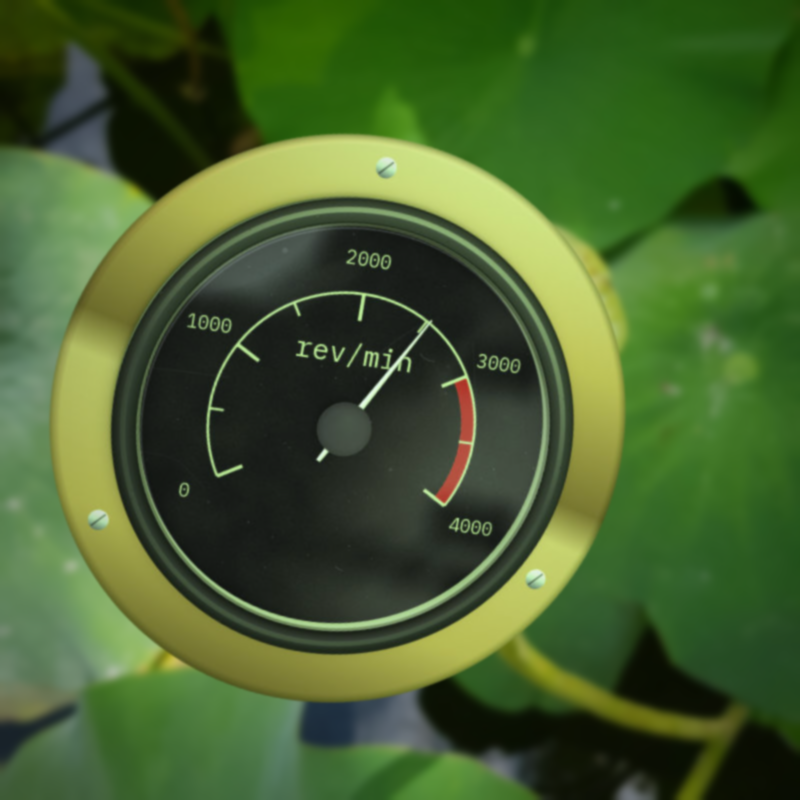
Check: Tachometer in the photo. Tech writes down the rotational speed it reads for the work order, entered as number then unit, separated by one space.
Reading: 2500 rpm
